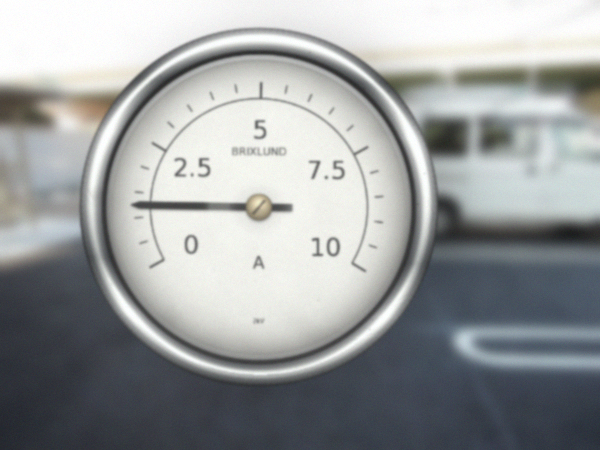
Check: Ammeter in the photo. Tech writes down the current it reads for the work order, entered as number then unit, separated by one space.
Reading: 1.25 A
